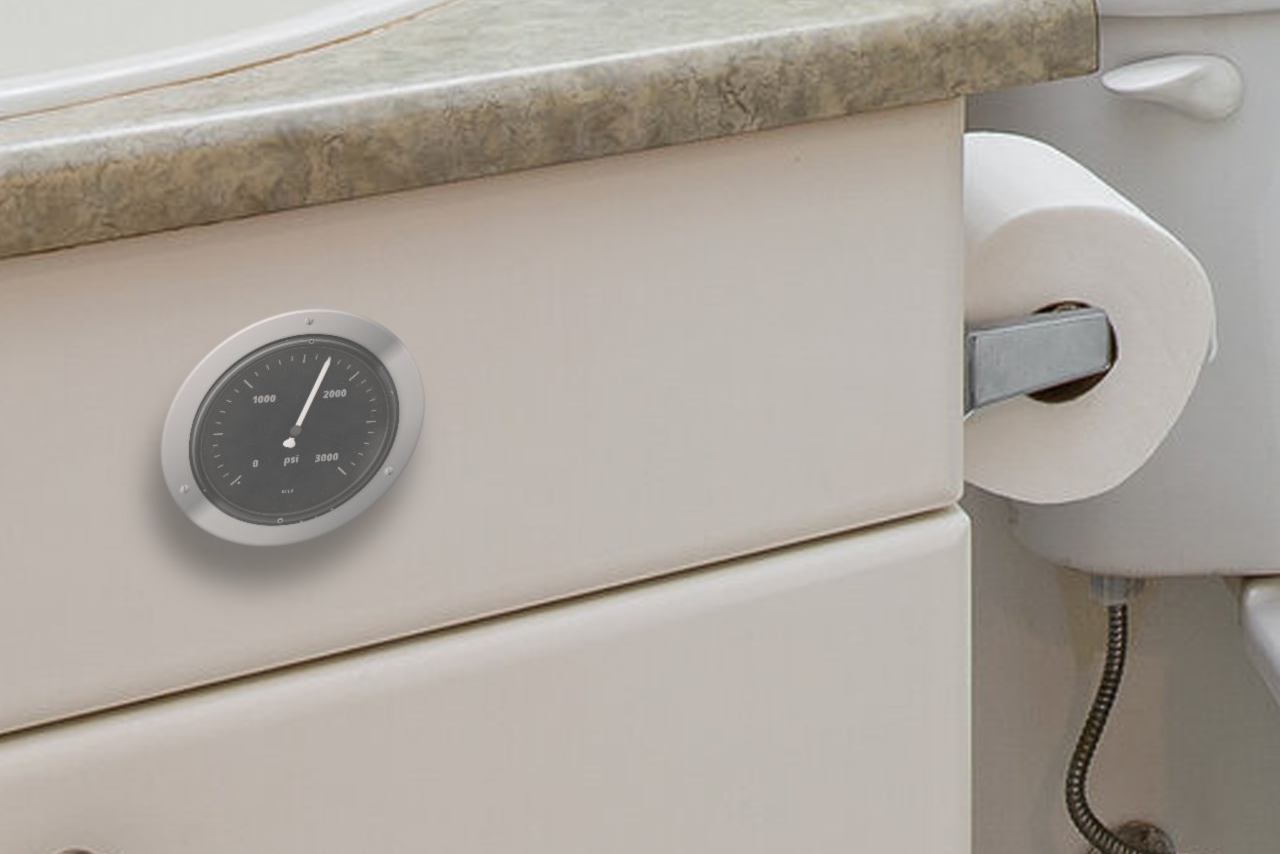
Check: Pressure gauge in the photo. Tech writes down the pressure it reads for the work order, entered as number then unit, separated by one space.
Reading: 1700 psi
